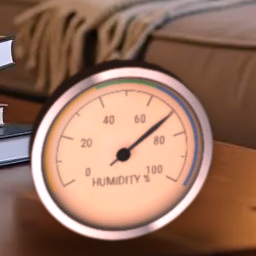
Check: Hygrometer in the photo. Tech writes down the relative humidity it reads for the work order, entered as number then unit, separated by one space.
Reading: 70 %
